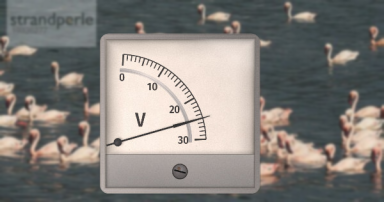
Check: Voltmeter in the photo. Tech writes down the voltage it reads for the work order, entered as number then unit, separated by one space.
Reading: 25 V
